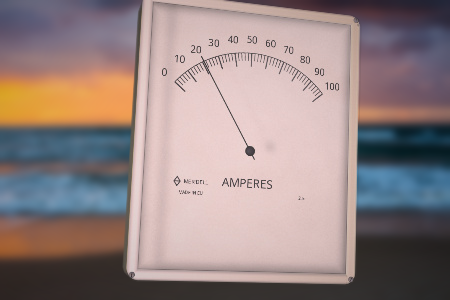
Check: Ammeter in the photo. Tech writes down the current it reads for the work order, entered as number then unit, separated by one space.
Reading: 20 A
